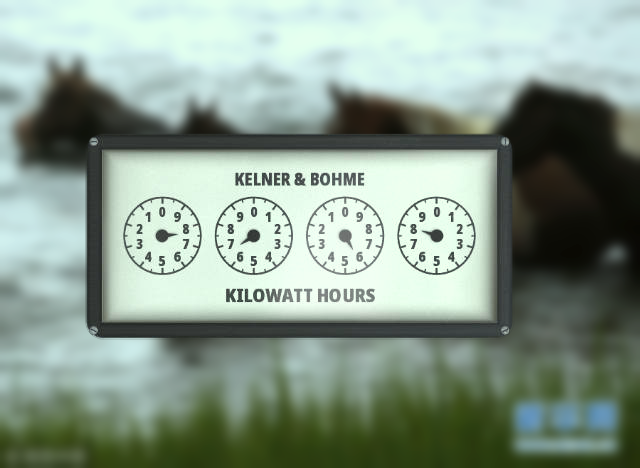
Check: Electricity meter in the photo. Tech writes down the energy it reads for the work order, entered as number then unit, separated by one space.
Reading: 7658 kWh
